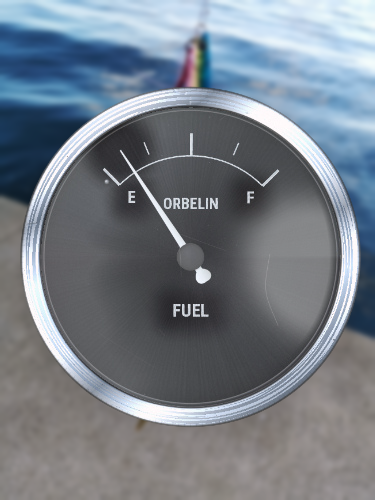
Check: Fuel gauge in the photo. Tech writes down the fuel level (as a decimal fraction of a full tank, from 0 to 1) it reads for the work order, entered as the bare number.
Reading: 0.125
